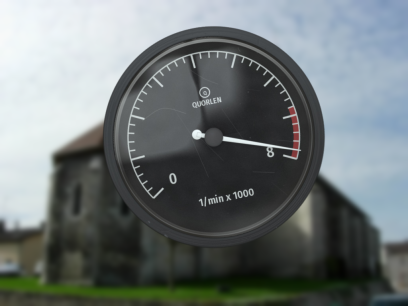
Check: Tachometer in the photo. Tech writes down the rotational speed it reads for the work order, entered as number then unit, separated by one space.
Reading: 7800 rpm
